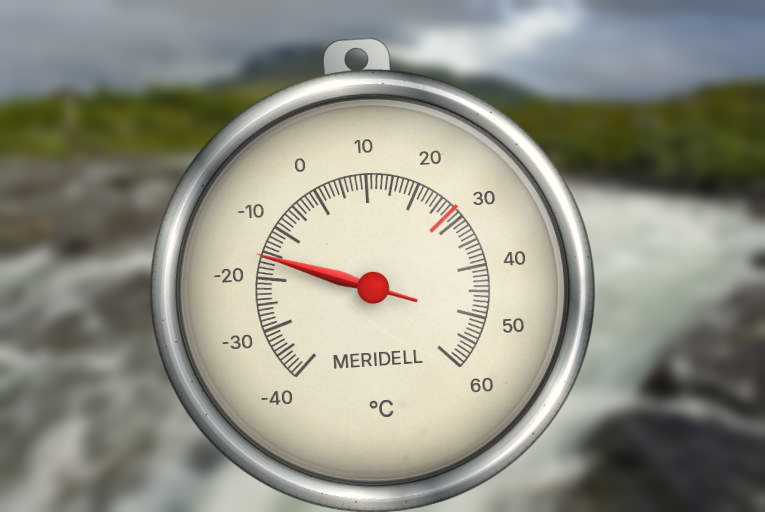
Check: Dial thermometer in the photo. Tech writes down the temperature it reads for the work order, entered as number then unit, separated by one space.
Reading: -16 °C
